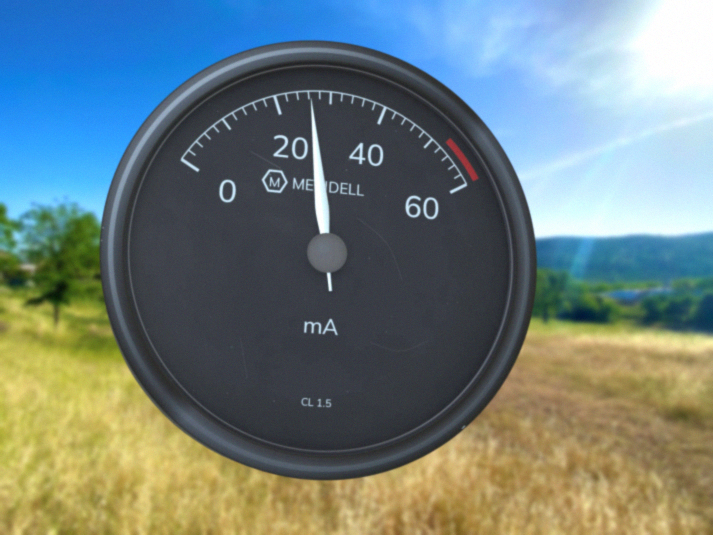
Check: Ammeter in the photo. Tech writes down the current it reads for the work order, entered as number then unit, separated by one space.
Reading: 26 mA
